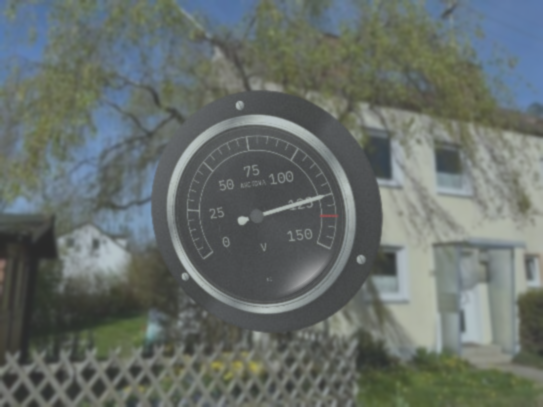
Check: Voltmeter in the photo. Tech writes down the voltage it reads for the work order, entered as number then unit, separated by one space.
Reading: 125 V
